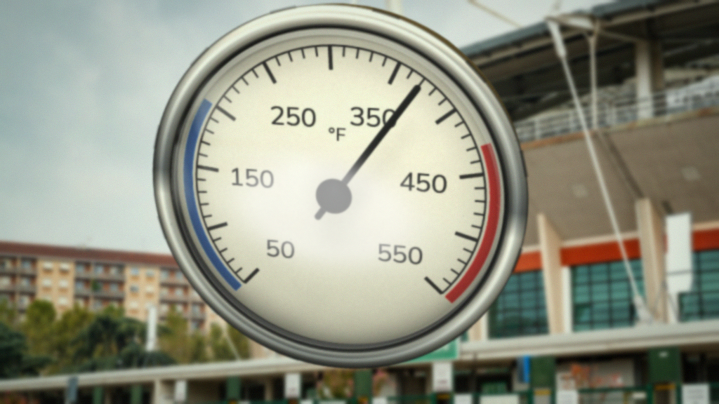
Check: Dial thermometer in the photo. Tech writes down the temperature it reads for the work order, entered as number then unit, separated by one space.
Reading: 370 °F
